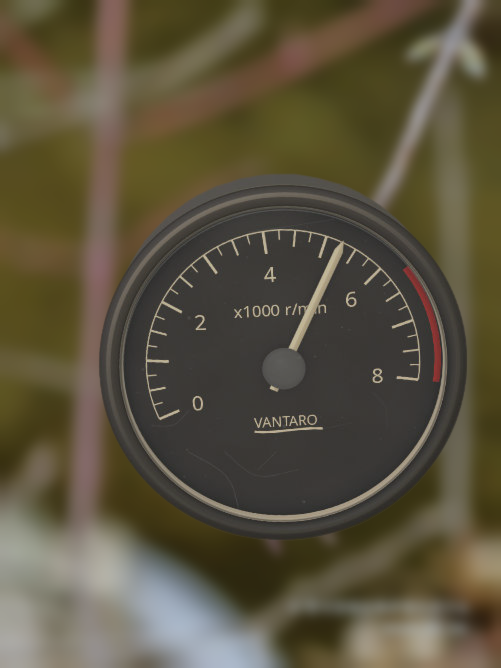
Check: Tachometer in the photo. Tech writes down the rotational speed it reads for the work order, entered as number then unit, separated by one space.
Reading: 5250 rpm
